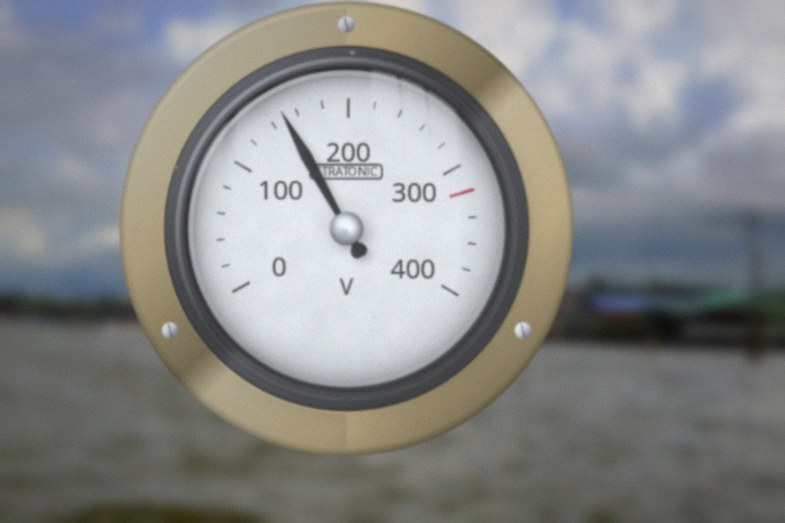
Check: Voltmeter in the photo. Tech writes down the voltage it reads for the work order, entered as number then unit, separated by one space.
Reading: 150 V
